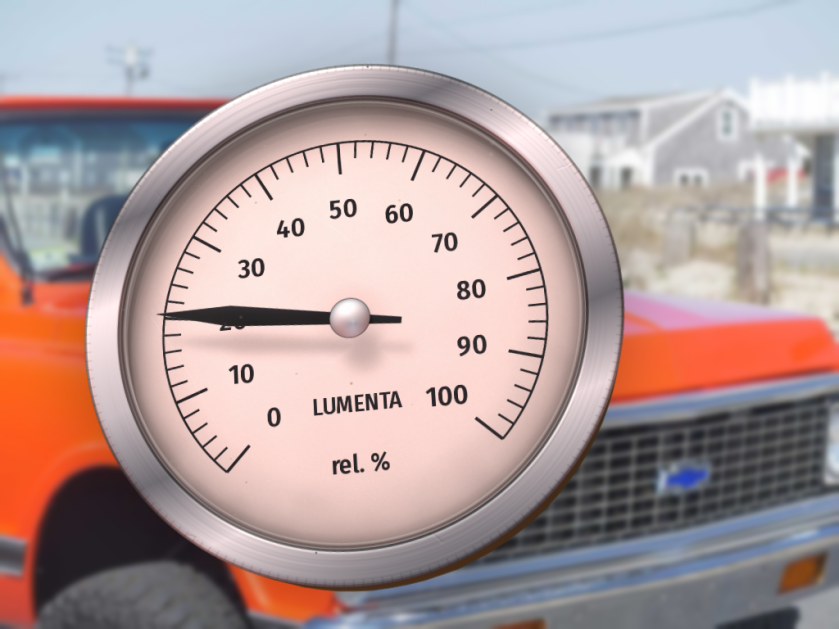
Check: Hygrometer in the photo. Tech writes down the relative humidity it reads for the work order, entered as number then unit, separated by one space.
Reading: 20 %
